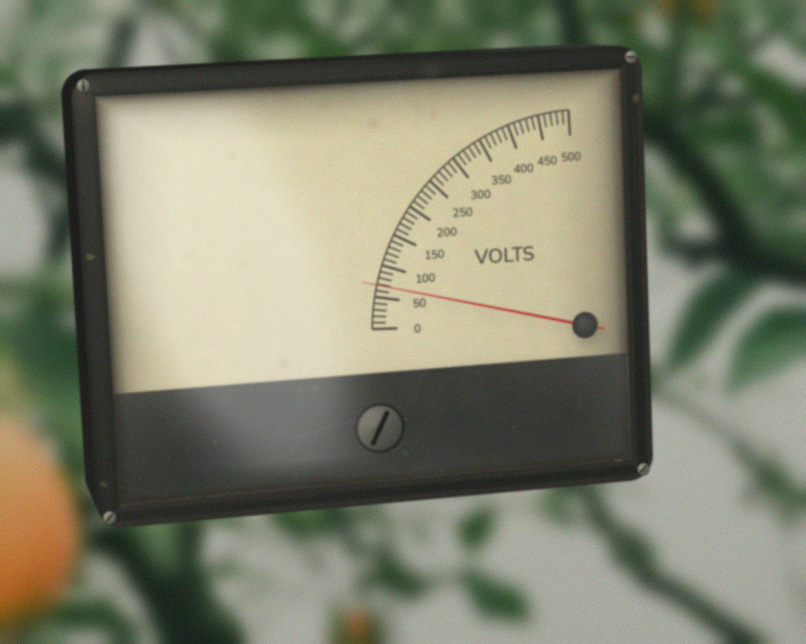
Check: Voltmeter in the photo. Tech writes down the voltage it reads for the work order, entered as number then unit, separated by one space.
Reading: 70 V
